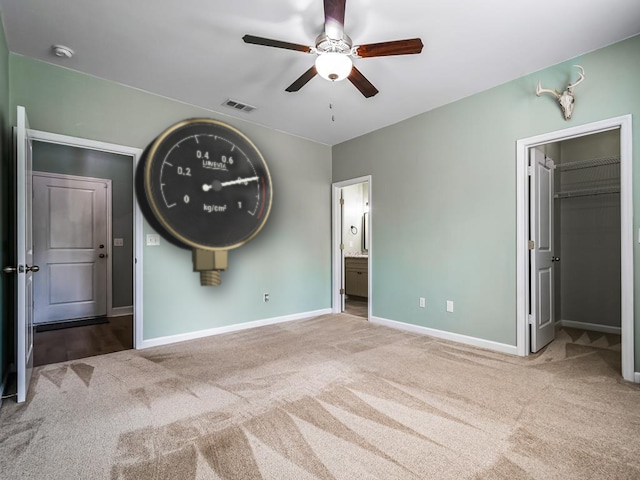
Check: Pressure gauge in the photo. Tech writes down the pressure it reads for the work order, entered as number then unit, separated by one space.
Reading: 0.8 kg/cm²
